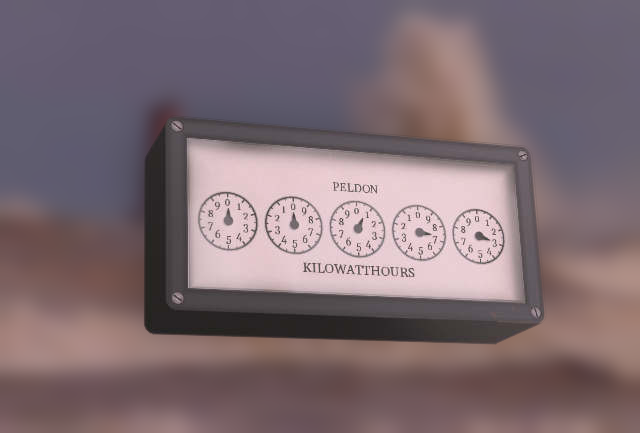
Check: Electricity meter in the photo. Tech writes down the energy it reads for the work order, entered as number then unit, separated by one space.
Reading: 73 kWh
